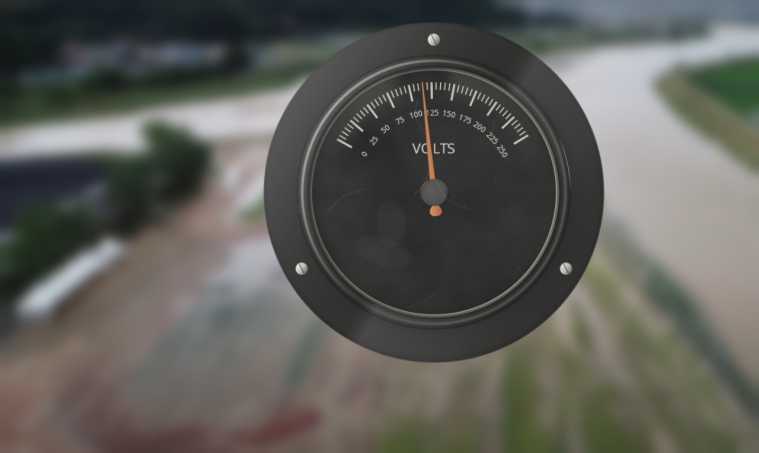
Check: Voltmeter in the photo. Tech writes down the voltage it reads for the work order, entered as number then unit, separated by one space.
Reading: 115 V
